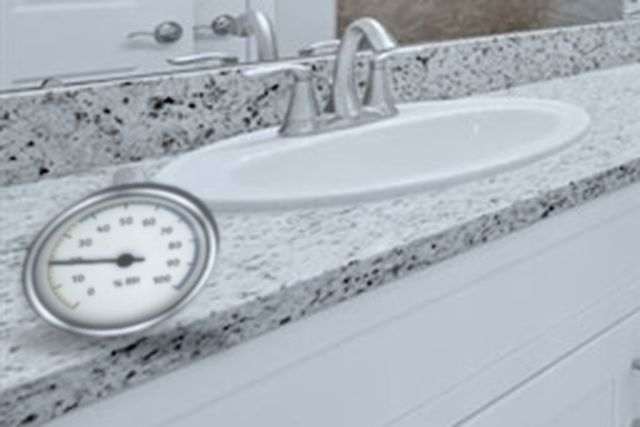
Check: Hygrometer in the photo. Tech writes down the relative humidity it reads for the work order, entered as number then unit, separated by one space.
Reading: 20 %
